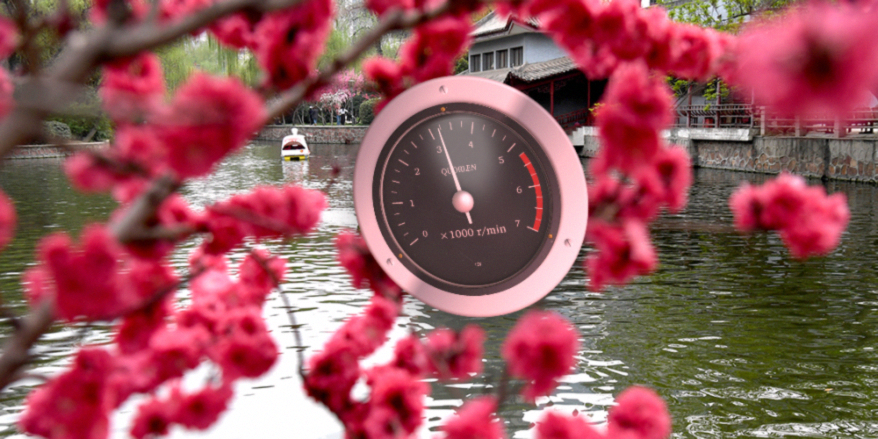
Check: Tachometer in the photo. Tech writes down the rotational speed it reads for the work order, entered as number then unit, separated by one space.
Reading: 3250 rpm
